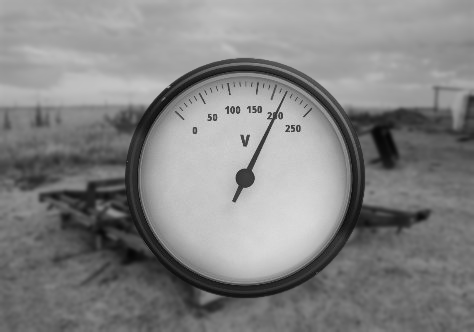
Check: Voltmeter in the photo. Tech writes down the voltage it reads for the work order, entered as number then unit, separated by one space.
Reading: 200 V
